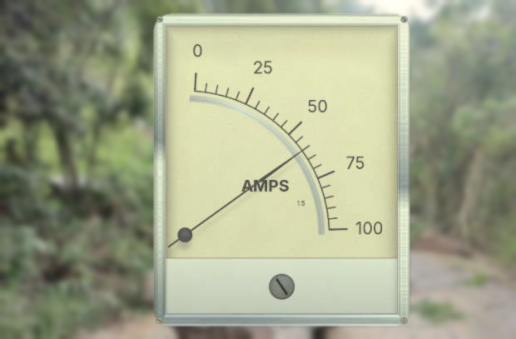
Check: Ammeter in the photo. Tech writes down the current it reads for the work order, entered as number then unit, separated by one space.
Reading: 60 A
